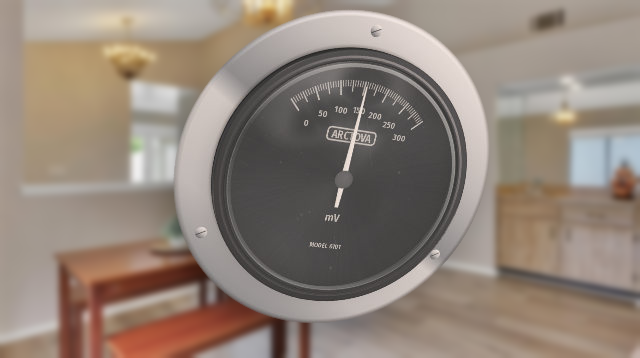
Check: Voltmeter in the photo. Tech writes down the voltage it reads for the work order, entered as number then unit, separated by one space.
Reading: 150 mV
